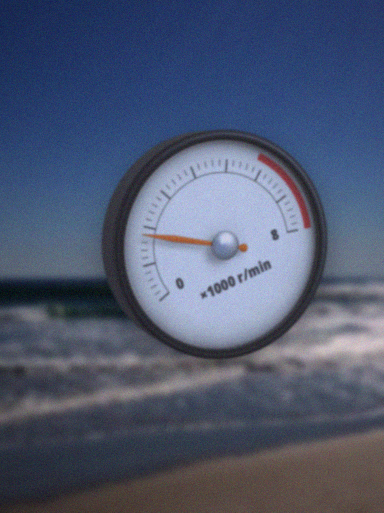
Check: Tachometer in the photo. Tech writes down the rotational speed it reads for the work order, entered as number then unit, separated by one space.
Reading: 1800 rpm
